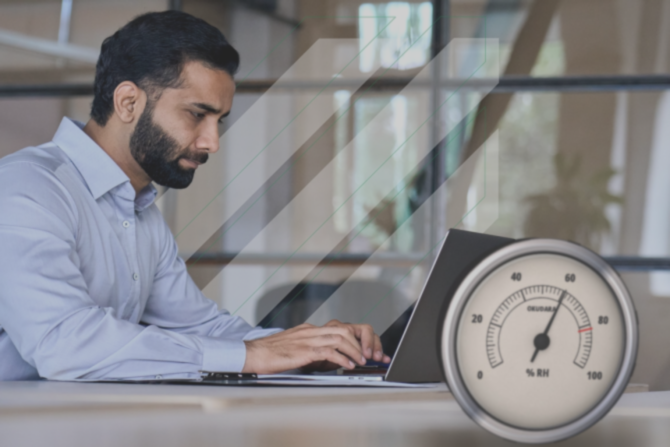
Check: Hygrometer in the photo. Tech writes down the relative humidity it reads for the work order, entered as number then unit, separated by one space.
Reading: 60 %
